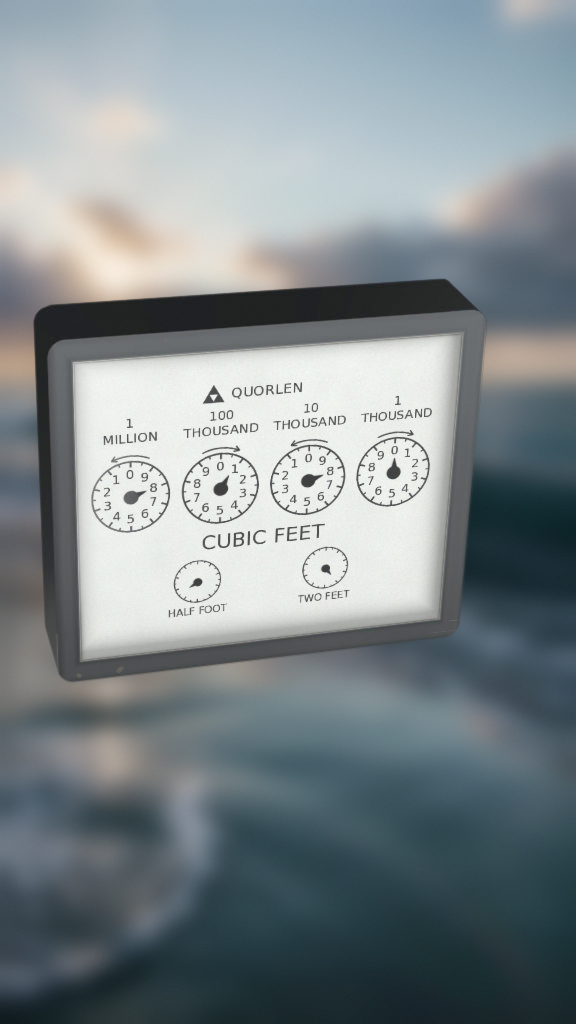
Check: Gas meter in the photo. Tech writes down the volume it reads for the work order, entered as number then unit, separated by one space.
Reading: 808000 ft³
